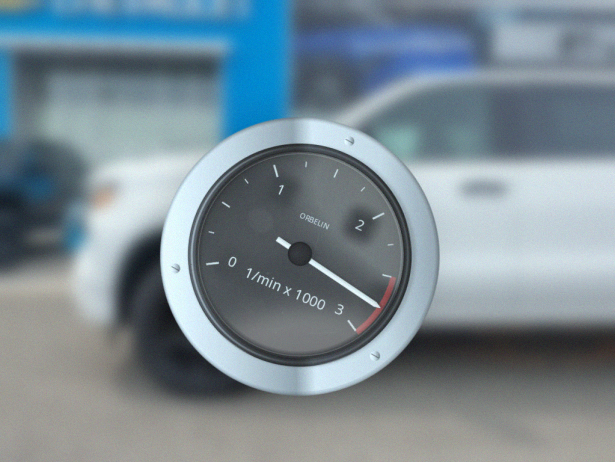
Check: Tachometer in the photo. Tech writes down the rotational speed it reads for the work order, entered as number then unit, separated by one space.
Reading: 2750 rpm
